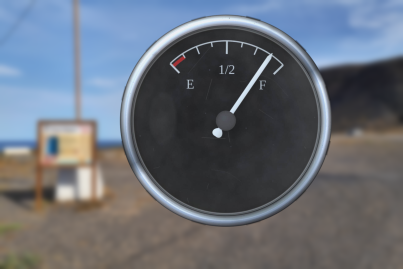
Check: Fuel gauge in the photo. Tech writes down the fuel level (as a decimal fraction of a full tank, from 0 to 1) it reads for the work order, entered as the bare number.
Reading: 0.875
